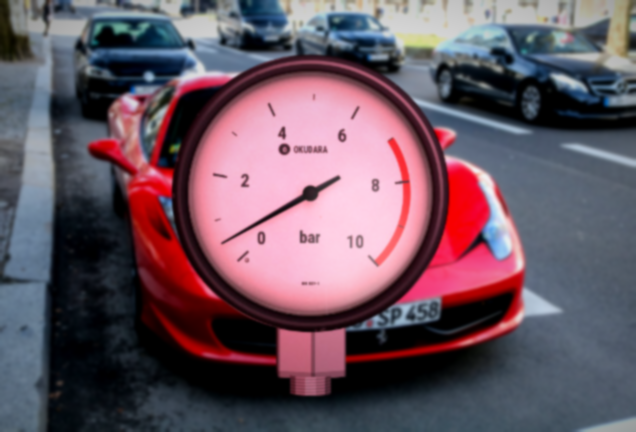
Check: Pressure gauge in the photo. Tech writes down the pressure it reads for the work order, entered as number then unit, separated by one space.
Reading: 0.5 bar
